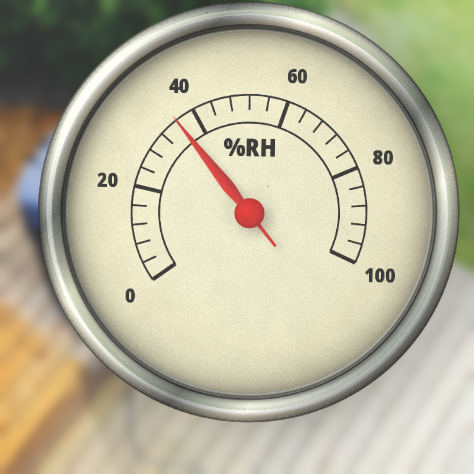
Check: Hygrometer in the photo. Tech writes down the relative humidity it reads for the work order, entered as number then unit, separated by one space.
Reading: 36 %
